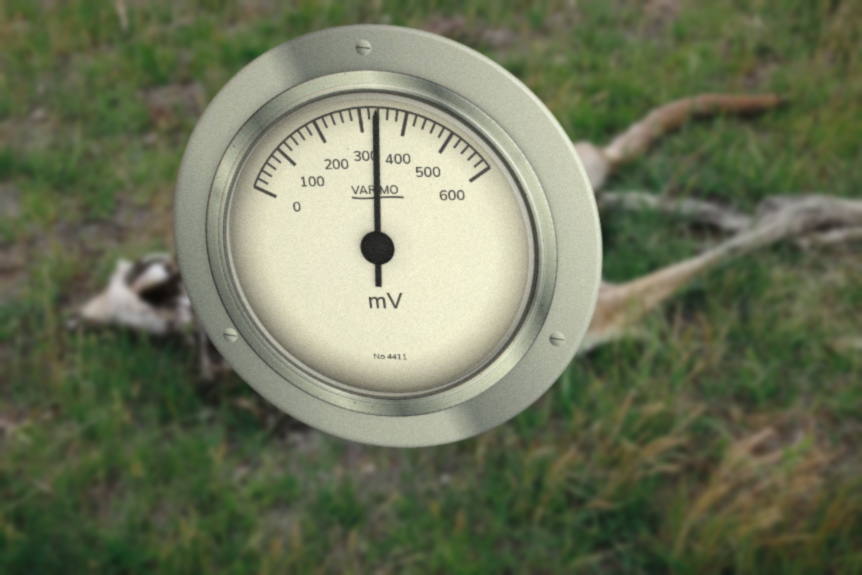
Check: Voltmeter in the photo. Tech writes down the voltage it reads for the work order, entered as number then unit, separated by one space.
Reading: 340 mV
